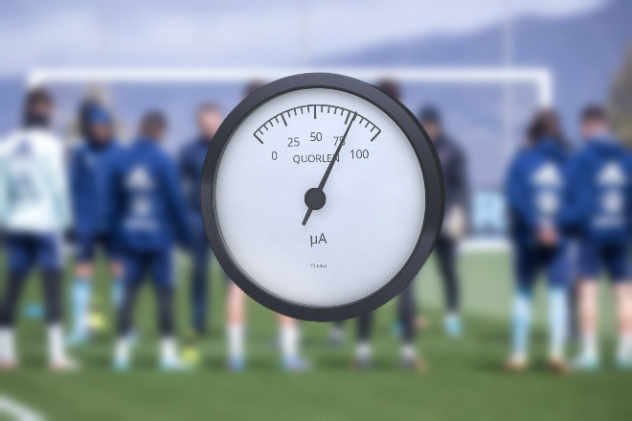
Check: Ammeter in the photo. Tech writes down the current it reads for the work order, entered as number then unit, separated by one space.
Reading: 80 µA
